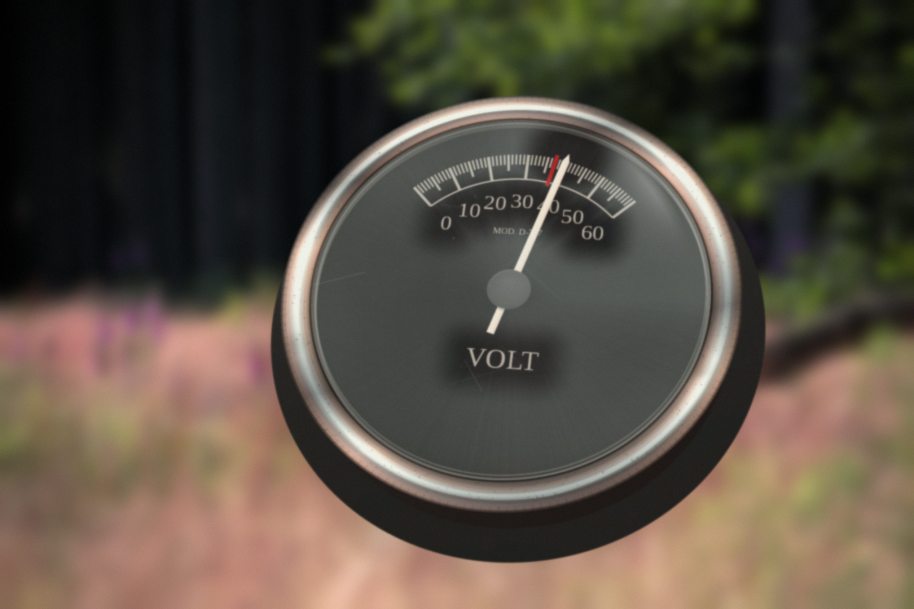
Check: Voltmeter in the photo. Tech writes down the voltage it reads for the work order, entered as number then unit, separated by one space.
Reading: 40 V
